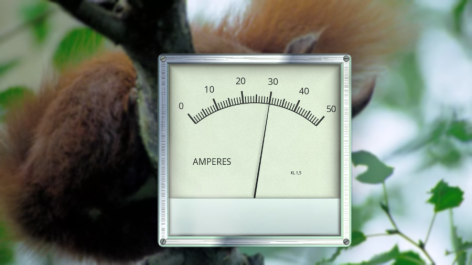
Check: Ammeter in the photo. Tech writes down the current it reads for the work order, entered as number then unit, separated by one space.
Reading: 30 A
